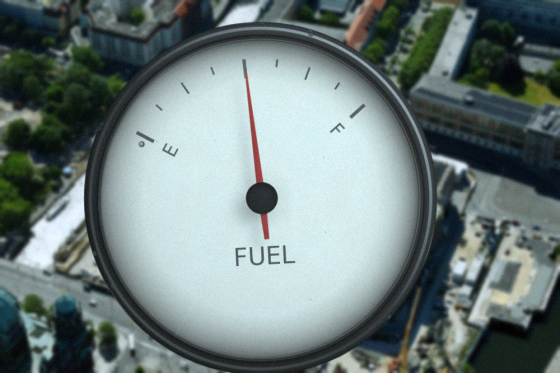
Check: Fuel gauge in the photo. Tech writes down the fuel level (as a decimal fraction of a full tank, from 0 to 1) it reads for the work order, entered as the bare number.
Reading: 0.5
